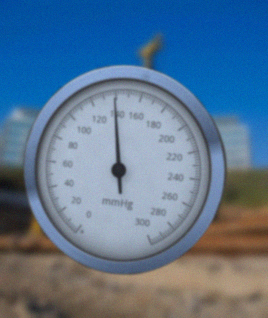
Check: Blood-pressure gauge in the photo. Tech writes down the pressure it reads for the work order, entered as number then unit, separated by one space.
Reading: 140 mmHg
